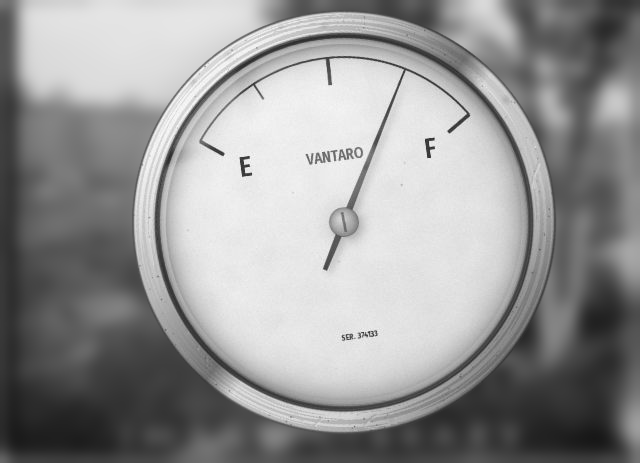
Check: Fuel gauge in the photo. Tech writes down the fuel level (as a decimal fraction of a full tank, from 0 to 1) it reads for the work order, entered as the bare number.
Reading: 0.75
